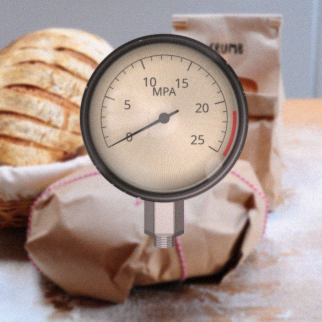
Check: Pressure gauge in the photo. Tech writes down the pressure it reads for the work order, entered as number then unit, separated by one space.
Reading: 0 MPa
